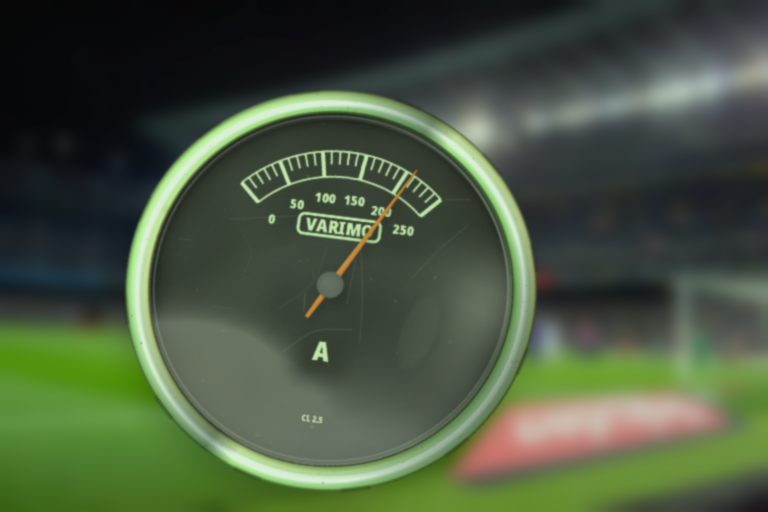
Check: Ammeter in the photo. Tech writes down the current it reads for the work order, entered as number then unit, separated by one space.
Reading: 210 A
